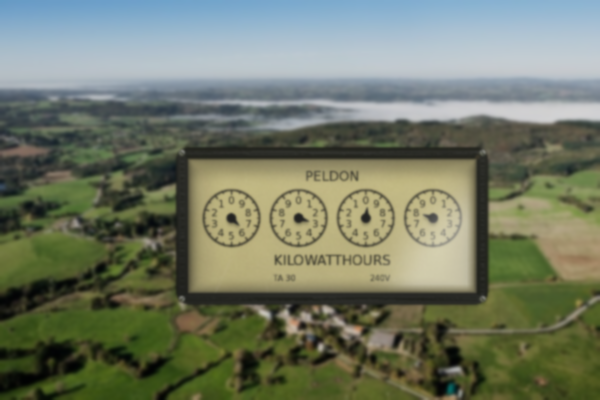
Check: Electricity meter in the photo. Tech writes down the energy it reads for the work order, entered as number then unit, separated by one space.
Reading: 6298 kWh
